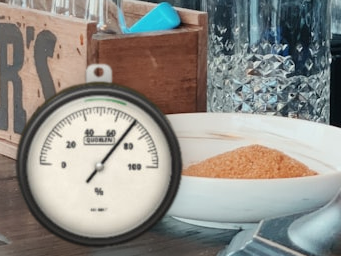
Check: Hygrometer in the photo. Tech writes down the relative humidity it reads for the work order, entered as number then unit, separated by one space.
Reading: 70 %
